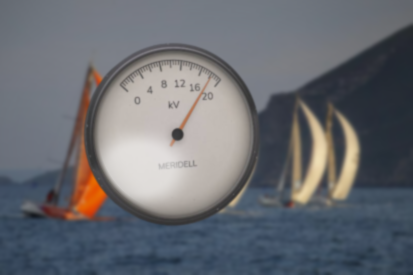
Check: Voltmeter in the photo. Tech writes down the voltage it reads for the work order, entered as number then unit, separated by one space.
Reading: 18 kV
